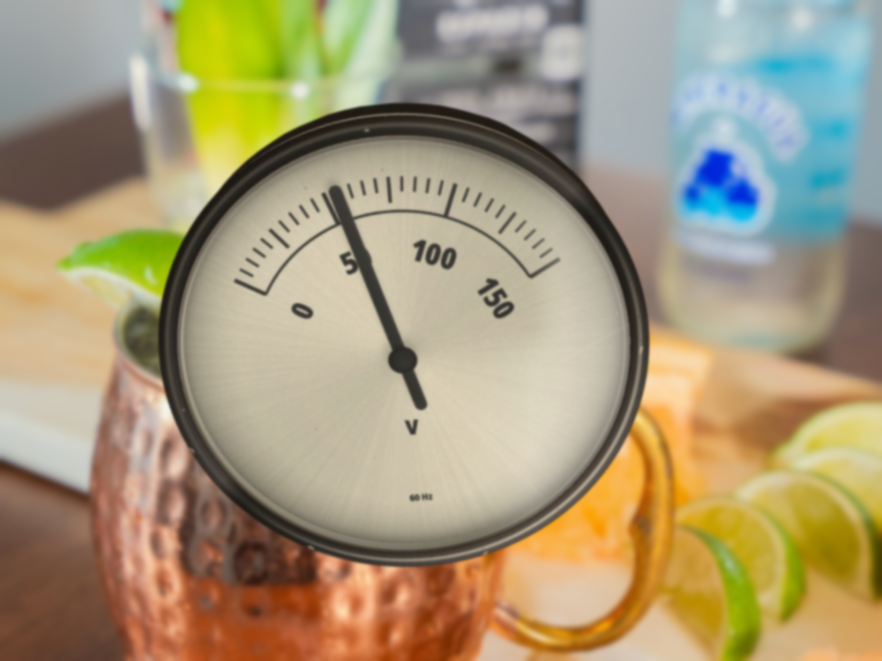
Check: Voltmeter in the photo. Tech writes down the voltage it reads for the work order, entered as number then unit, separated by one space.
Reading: 55 V
